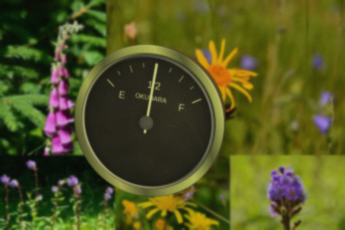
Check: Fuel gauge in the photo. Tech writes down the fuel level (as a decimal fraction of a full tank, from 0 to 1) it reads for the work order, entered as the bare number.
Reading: 0.5
